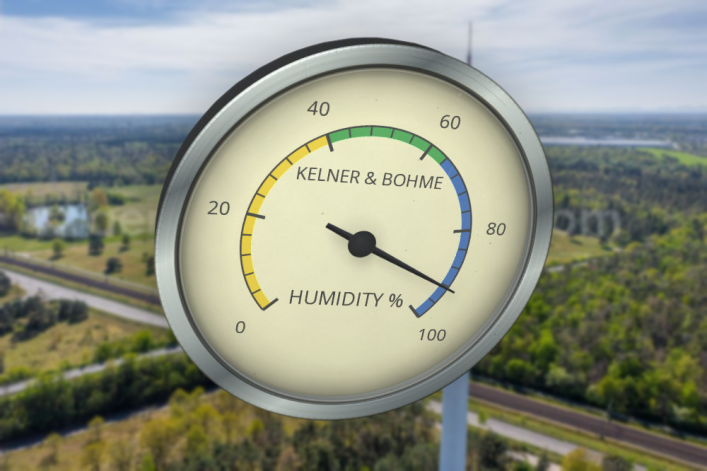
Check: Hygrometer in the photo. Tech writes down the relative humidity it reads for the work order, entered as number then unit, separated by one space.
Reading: 92 %
